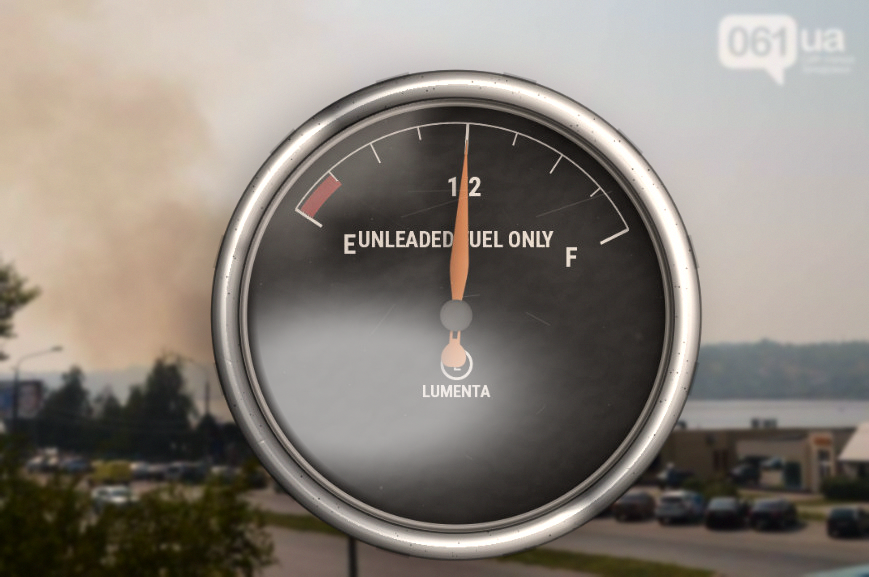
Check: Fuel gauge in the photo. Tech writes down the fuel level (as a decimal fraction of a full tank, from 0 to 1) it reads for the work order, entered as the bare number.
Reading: 0.5
